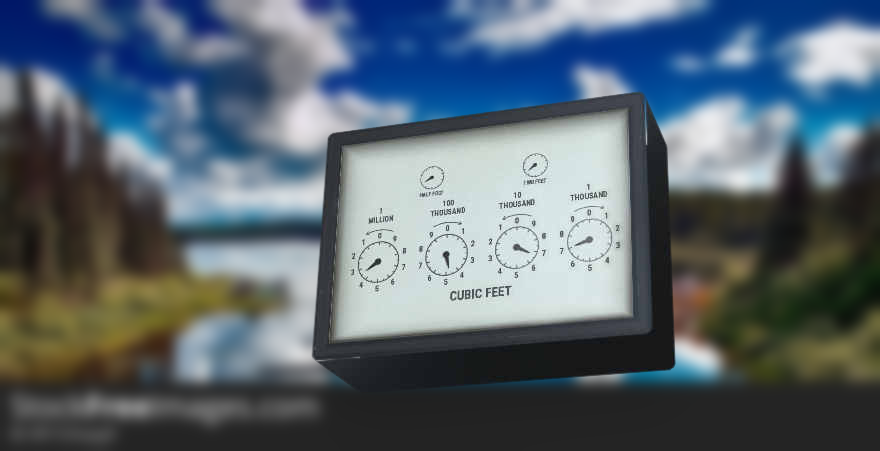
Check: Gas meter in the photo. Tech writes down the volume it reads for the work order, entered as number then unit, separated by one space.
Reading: 346700 ft³
